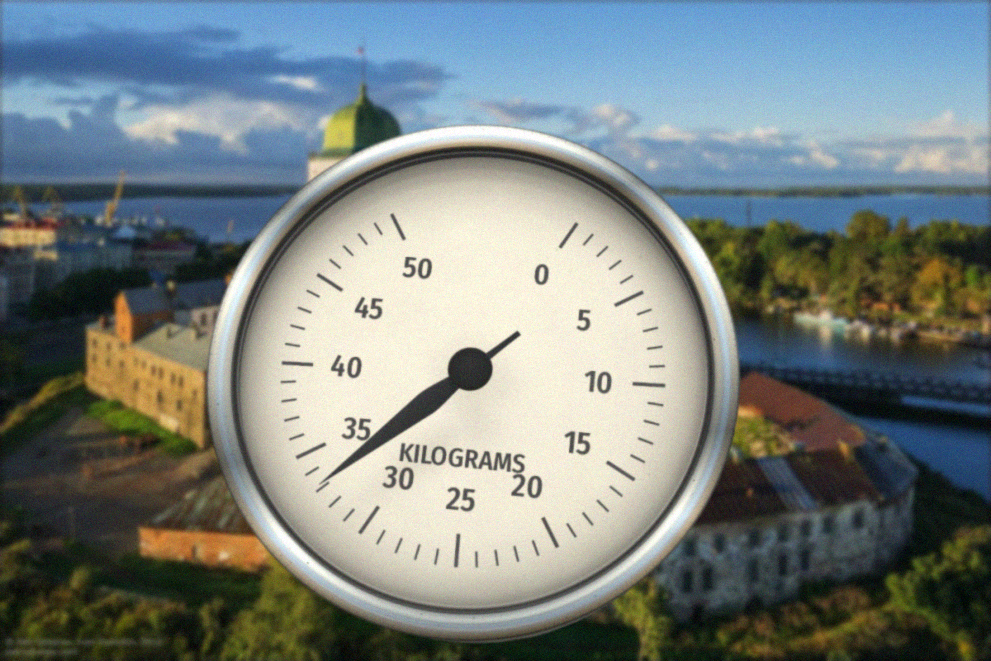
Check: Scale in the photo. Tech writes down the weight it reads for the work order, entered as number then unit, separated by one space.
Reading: 33 kg
